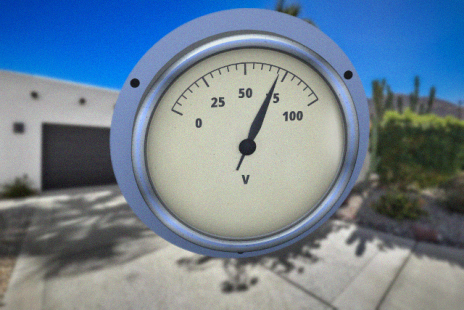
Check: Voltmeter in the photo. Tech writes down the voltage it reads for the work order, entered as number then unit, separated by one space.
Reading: 70 V
